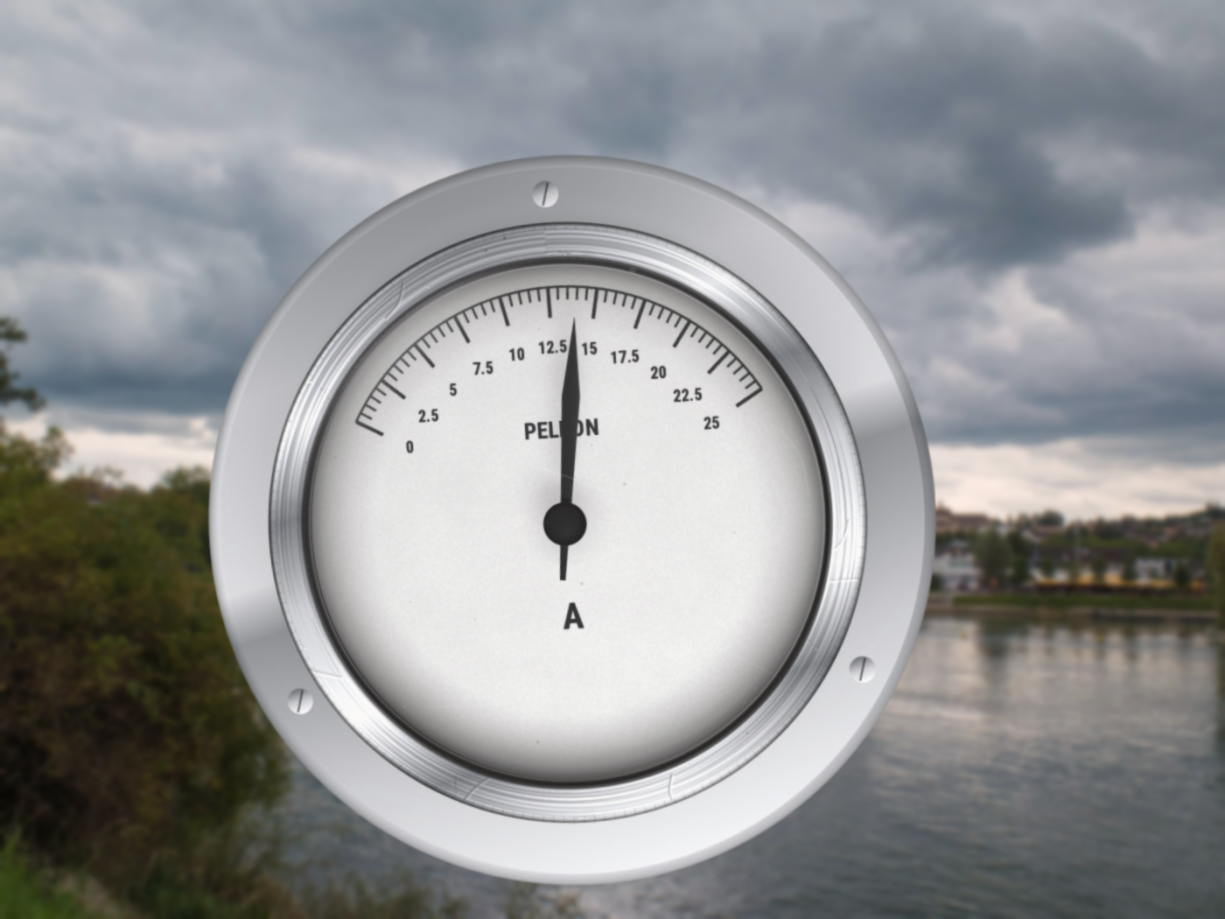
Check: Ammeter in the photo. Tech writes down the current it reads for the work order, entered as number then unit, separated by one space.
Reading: 14 A
